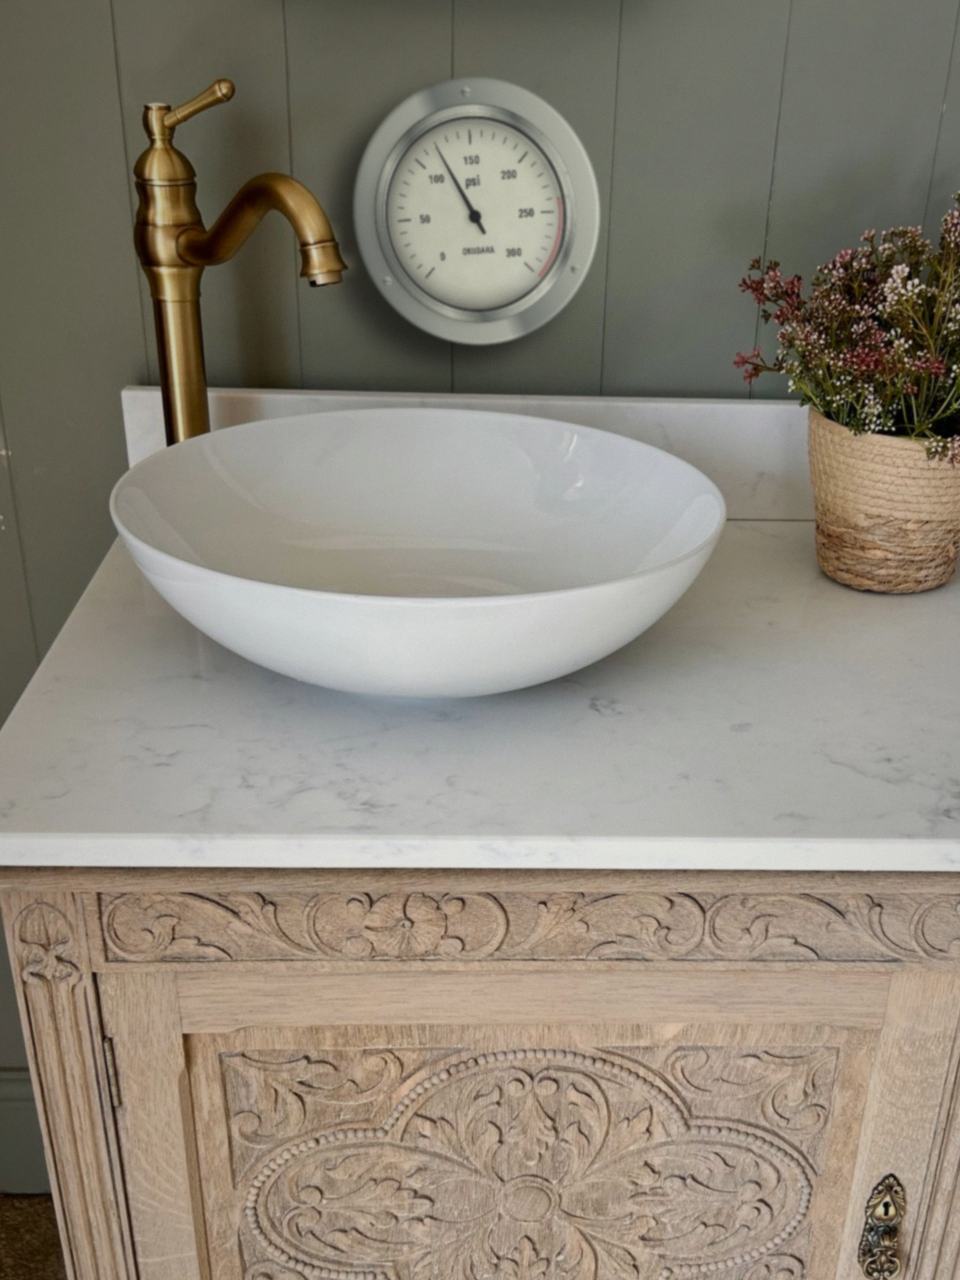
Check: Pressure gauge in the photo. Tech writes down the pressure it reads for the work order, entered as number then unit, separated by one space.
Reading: 120 psi
